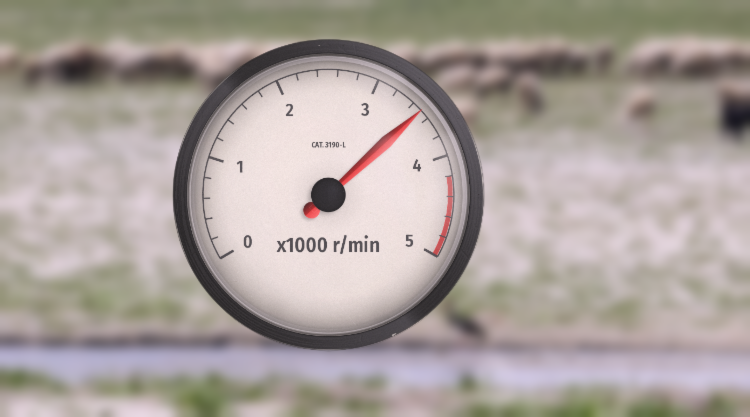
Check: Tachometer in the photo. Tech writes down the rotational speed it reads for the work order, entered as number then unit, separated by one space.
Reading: 3500 rpm
